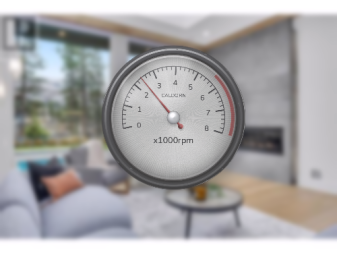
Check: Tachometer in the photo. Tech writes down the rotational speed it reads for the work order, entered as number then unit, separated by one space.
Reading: 2400 rpm
